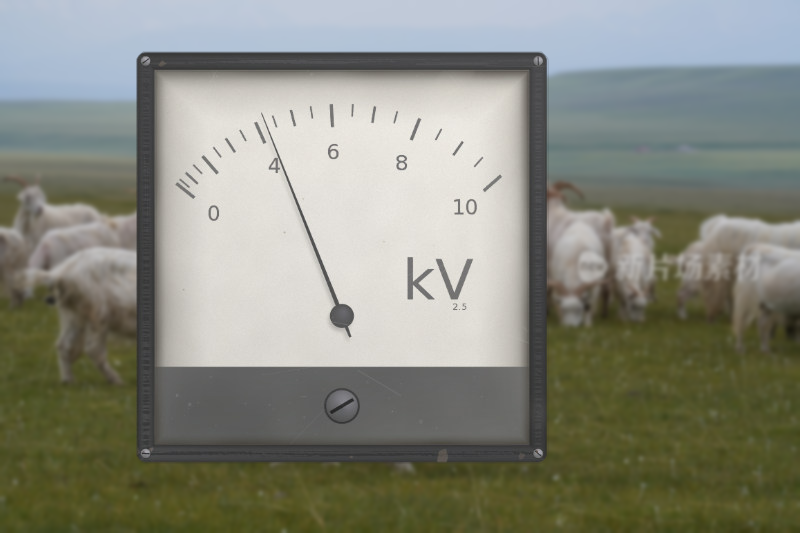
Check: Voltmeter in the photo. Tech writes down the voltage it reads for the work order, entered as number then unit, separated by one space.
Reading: 4.25 kV
